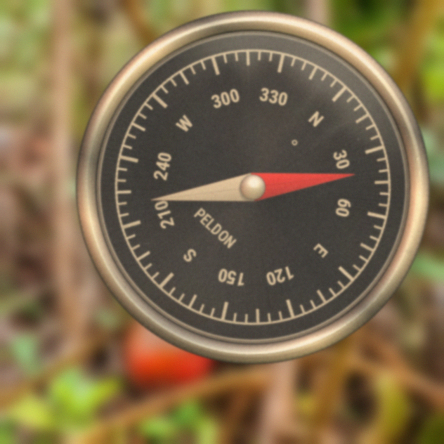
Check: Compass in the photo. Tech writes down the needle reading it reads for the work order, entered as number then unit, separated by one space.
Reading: 40 °
